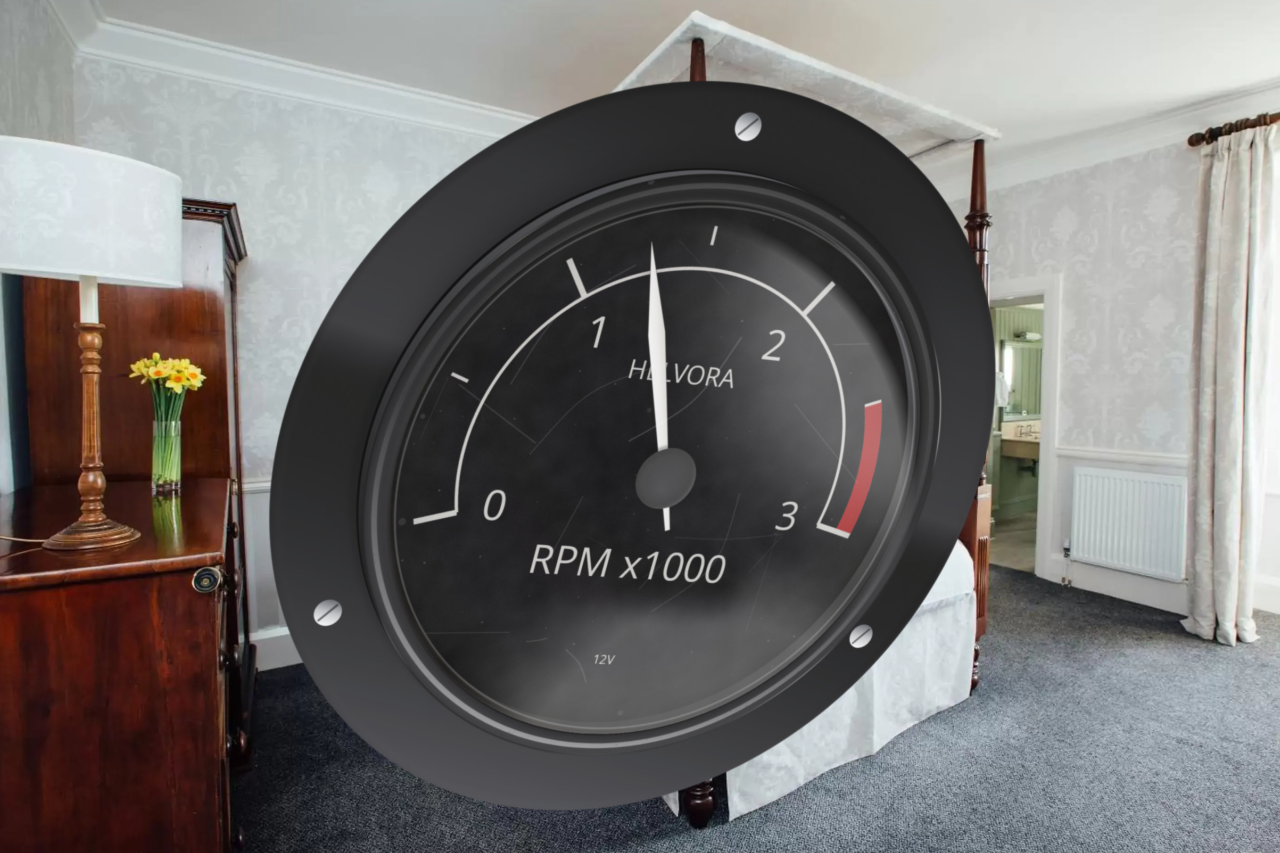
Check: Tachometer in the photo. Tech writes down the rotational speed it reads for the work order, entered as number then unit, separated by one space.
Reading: 1250 rpm
